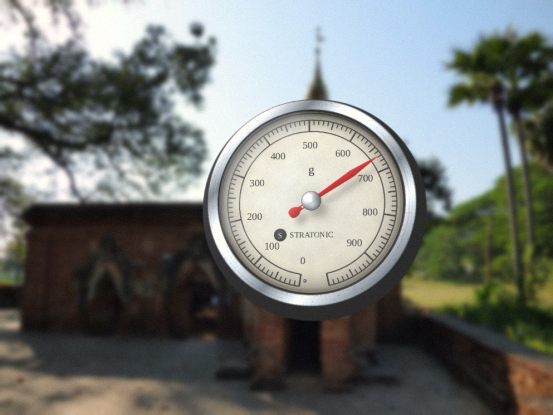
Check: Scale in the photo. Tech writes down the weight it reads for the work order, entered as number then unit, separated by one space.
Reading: 670 g
